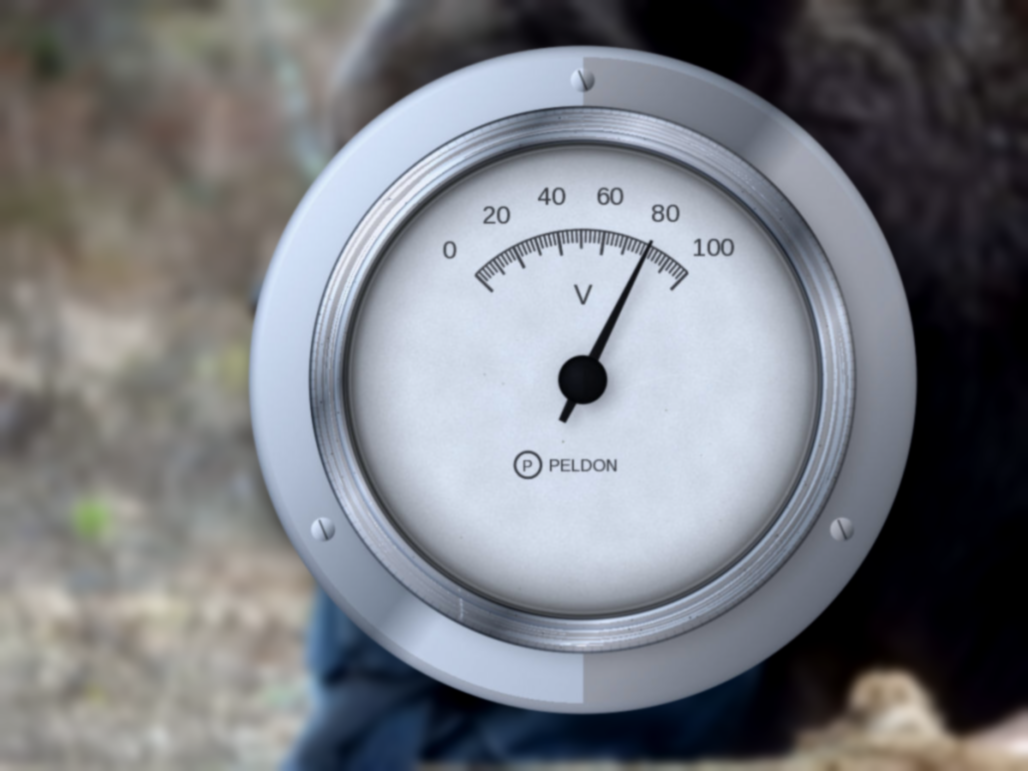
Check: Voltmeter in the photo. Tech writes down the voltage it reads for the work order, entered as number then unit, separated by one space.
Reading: 80 V
